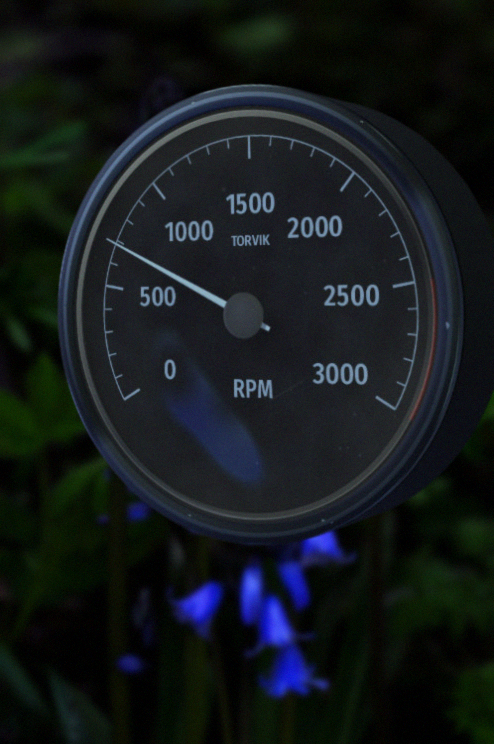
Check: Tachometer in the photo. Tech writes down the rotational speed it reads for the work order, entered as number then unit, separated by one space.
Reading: 700 rpm
